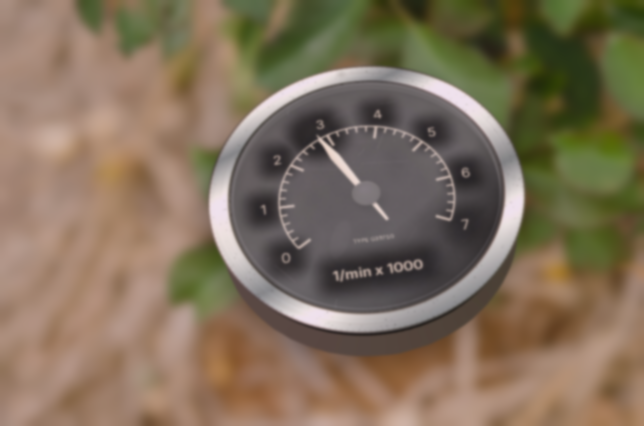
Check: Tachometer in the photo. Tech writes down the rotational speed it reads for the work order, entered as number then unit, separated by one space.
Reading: 2800 rpm
